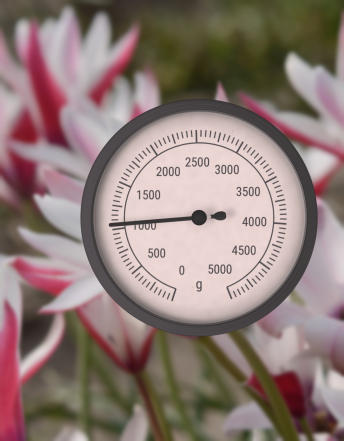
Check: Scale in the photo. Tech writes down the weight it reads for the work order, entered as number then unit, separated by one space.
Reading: 1050 g
